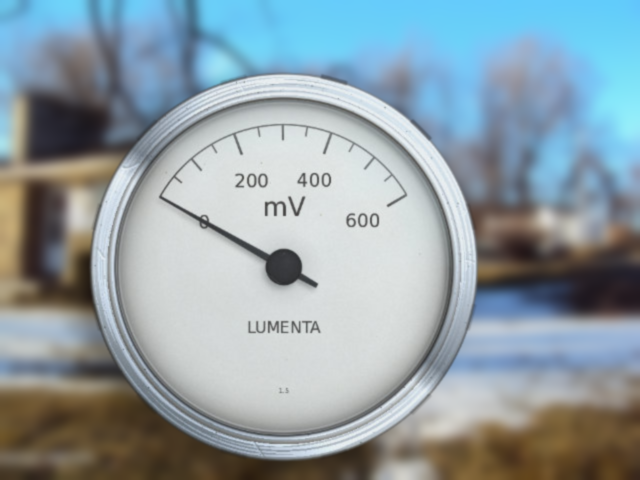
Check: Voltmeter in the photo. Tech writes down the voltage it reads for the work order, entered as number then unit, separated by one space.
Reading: 0 mV
